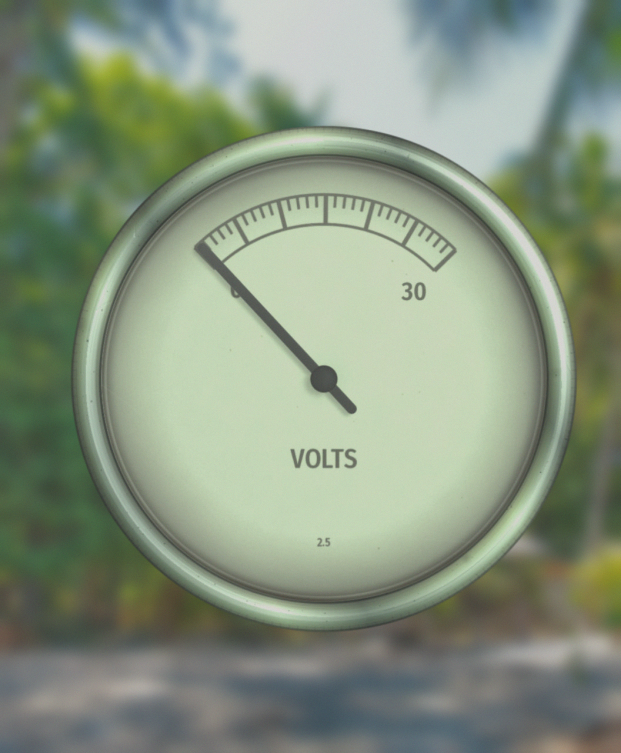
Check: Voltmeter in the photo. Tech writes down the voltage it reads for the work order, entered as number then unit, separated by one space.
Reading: 0.5 V
